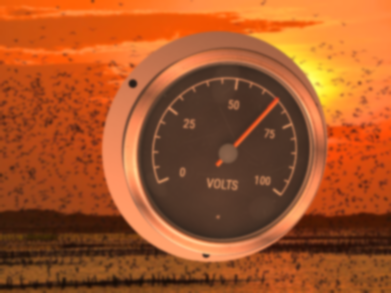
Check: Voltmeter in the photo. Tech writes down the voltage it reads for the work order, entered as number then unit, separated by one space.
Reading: 65 V
